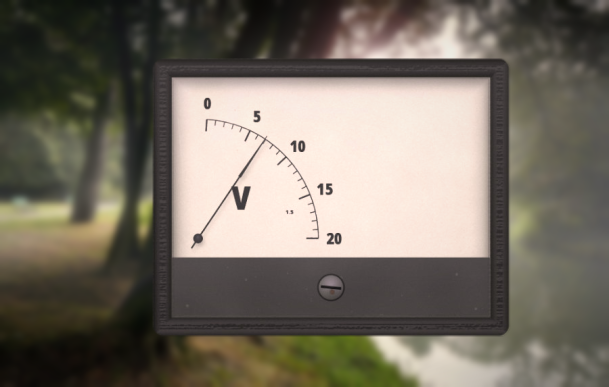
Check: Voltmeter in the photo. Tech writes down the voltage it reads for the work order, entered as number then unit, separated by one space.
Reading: 7 V
